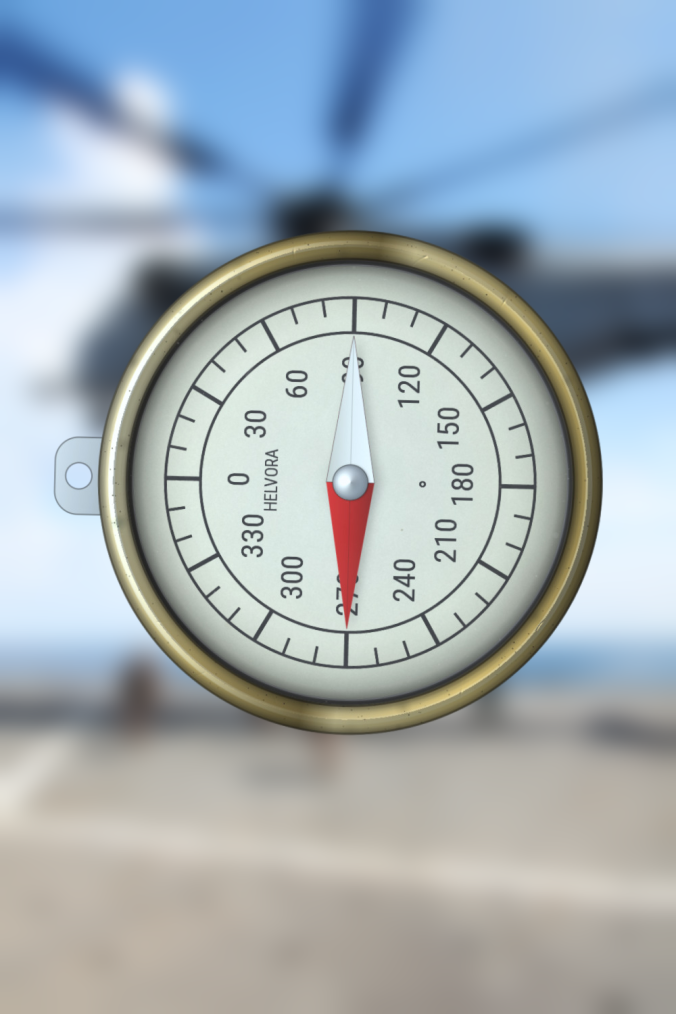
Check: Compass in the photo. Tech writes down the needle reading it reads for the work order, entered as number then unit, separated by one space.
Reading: 270 °
